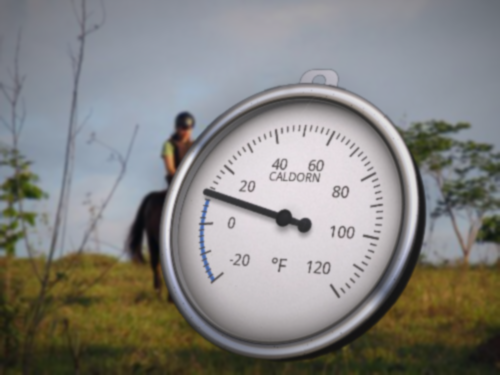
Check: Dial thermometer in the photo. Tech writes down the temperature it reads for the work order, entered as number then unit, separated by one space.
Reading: 10 °F
